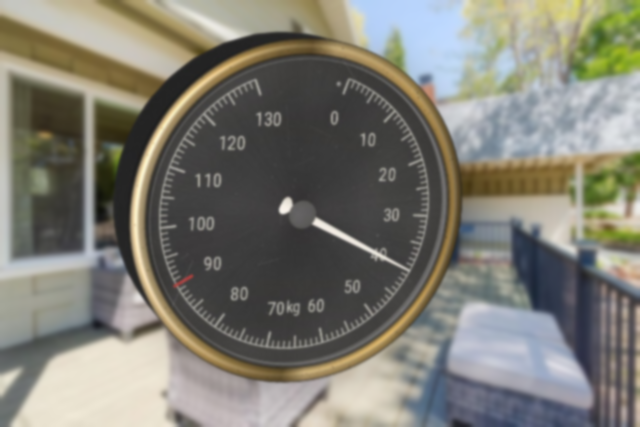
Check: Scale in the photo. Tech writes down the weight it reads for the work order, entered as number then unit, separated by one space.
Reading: 40 kg
